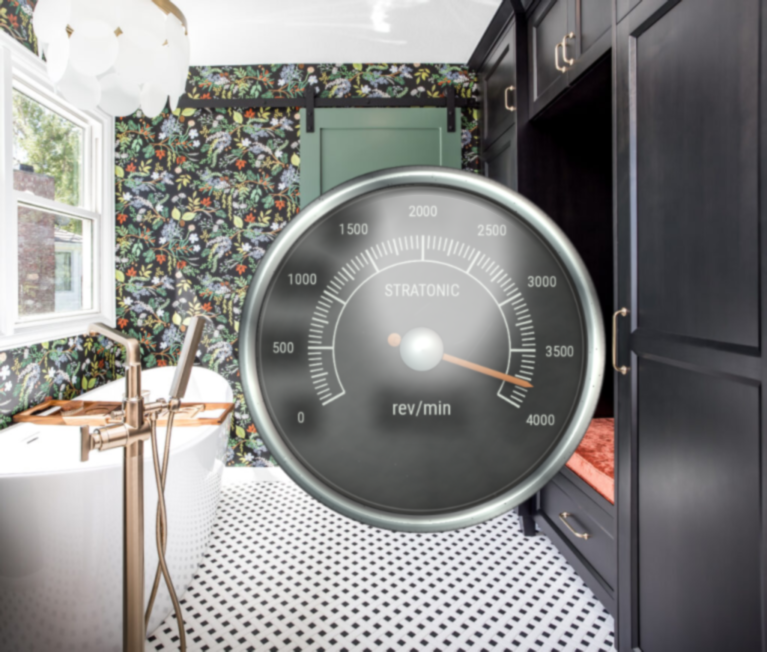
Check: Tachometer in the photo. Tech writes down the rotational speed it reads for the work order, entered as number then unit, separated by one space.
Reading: 3800 rpm
